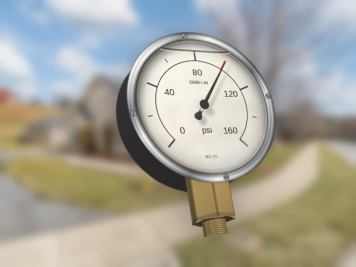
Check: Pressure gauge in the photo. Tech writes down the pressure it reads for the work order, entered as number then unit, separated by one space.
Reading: 100 psi
